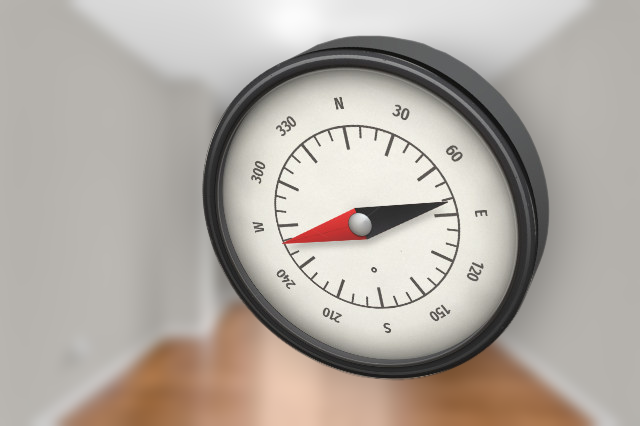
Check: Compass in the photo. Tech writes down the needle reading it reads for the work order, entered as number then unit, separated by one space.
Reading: 260 °
